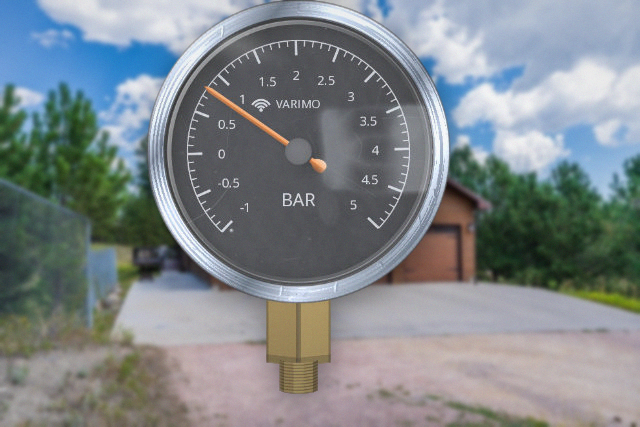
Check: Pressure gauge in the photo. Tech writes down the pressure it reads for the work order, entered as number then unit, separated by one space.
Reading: 0.8 bar
